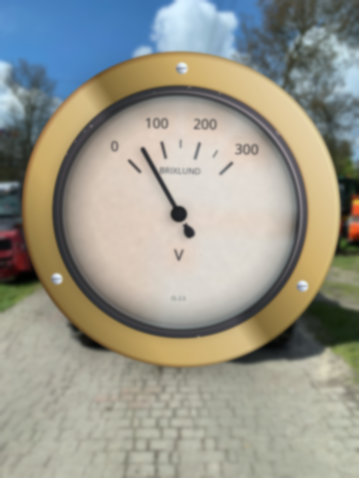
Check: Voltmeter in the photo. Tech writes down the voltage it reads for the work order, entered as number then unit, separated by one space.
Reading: 50 V
